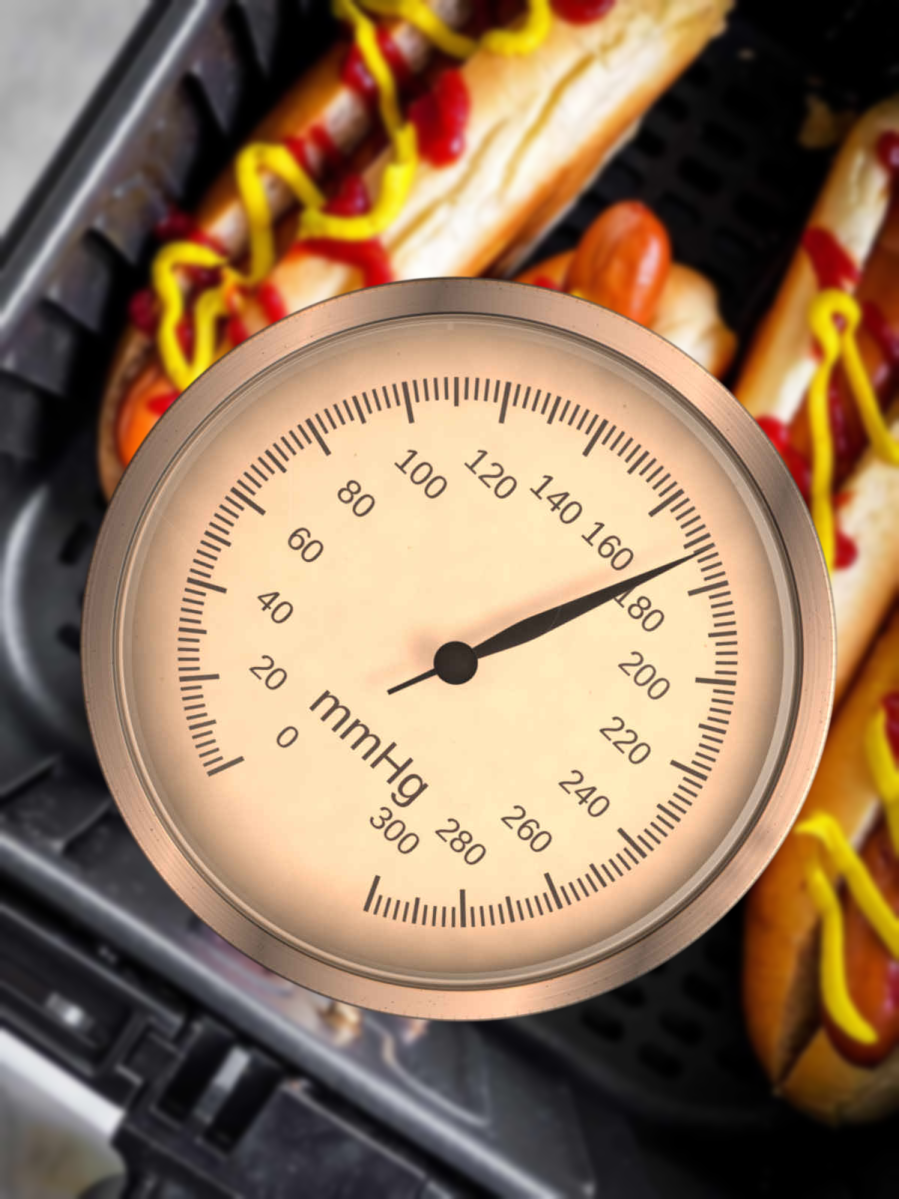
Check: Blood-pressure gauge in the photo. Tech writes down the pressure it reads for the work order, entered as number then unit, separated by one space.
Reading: 172 mmHg
